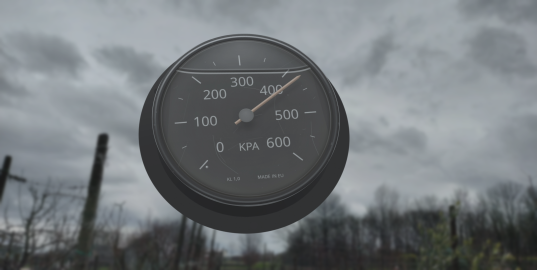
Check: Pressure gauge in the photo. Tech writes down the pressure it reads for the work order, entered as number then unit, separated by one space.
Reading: 425 kPa
